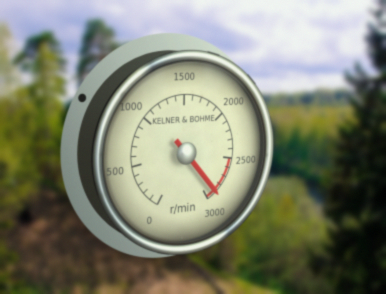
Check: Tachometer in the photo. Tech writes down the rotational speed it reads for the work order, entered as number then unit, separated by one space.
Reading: 2900 rpm
